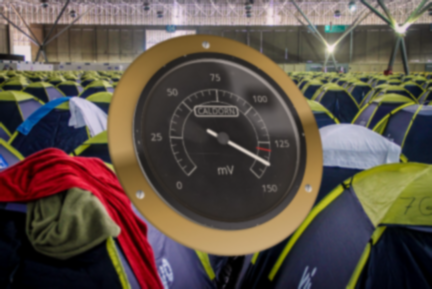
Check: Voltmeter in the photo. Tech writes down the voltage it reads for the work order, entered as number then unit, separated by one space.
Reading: 140 mV
